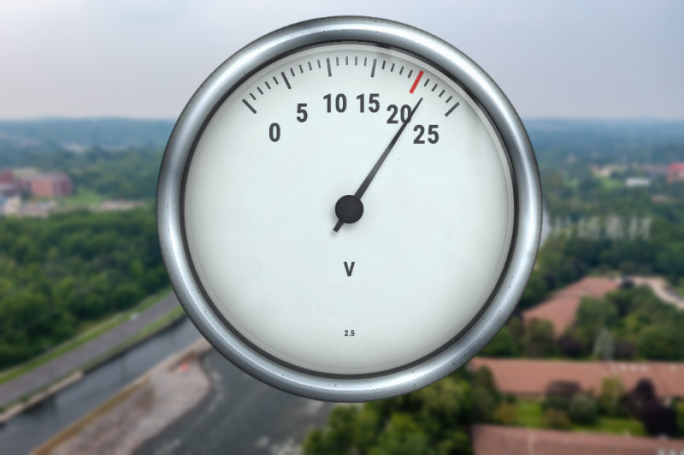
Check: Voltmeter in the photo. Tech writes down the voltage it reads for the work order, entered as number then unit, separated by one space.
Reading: 21.5 V
